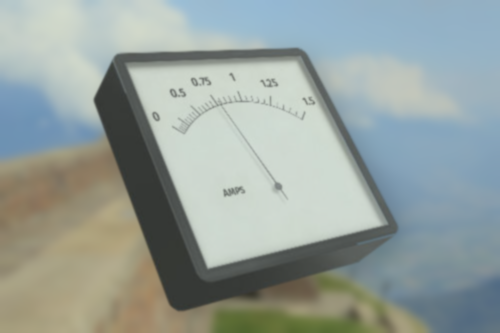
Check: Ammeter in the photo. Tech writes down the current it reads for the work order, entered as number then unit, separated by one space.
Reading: 0.75 A
